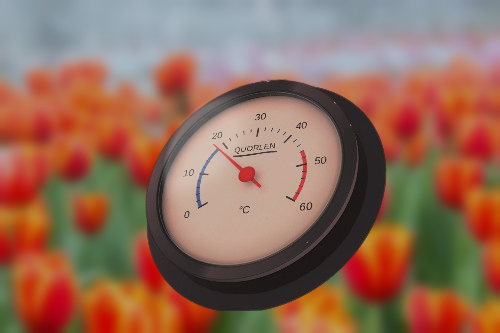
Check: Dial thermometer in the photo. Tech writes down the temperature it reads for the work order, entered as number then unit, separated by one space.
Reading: 18 °C
